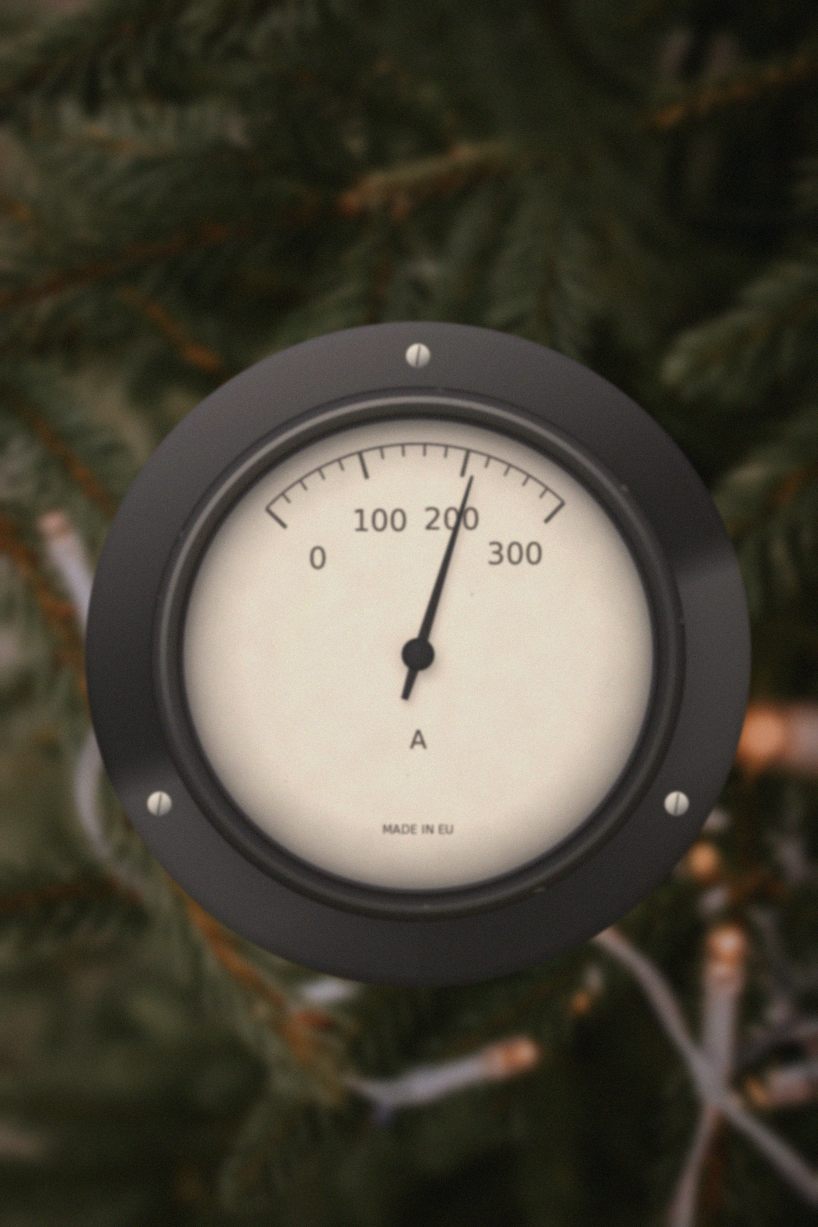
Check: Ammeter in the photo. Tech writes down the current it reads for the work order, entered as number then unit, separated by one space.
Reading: 210 A
